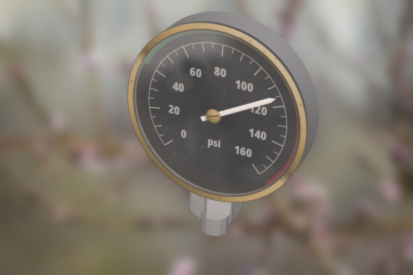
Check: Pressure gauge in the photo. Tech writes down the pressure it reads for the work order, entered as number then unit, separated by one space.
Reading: 115 psi
